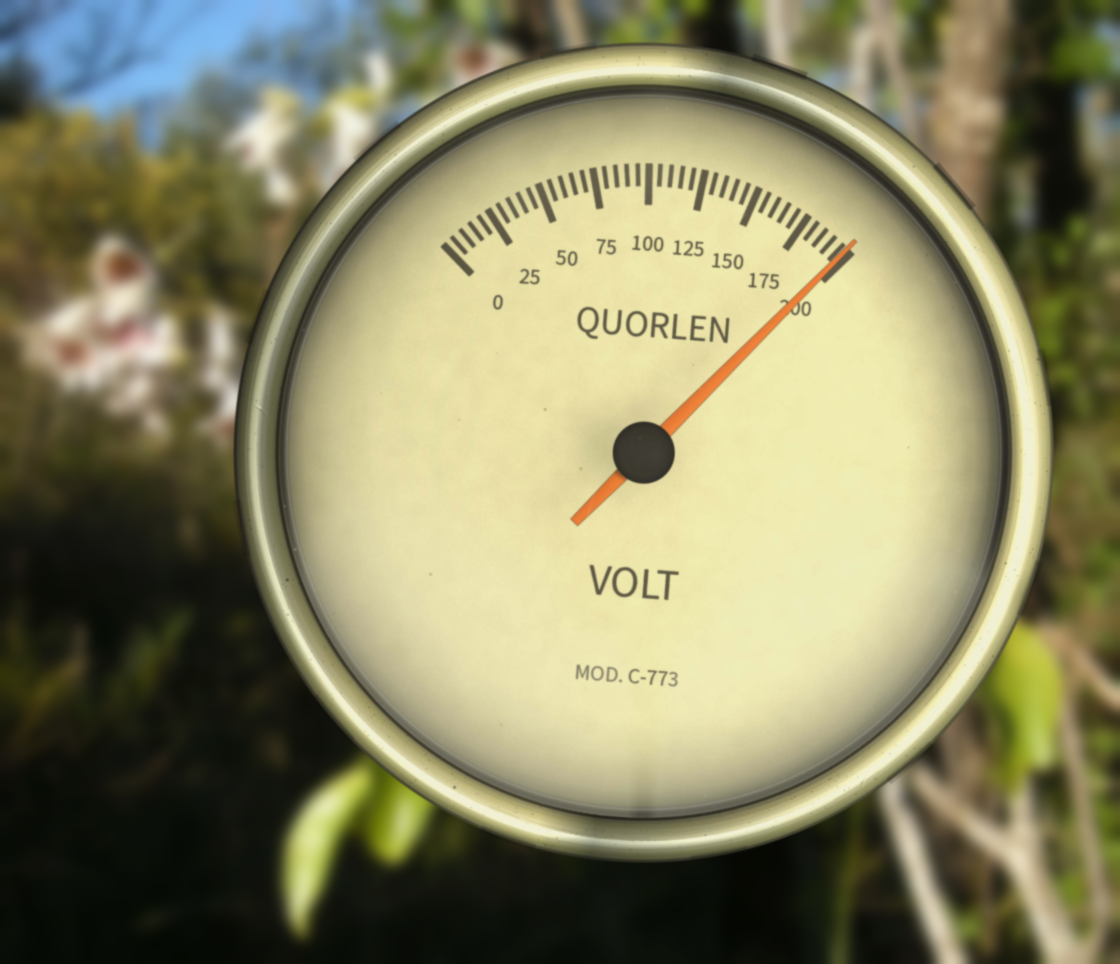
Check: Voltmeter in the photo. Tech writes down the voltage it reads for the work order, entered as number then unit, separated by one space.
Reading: 197.5 V
